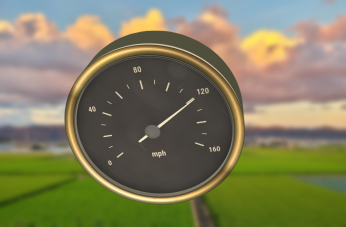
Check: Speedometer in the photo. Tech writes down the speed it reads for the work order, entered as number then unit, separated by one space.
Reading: 120 mph
